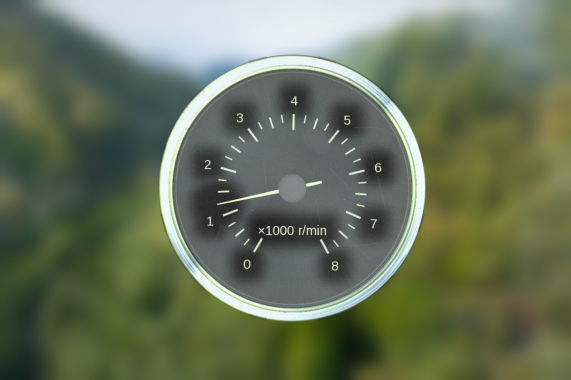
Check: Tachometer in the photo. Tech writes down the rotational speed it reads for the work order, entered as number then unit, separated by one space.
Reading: 1250 rpm
